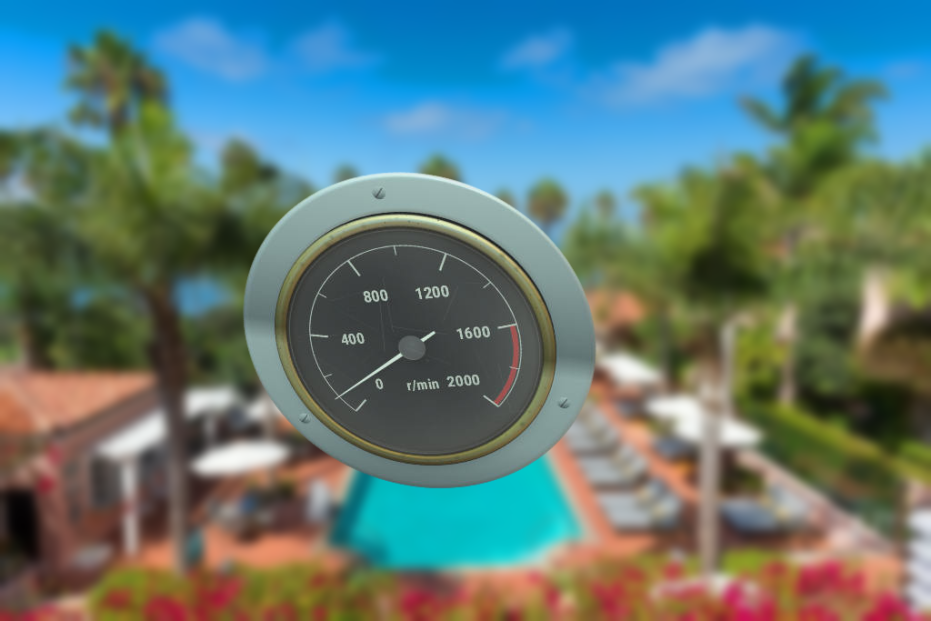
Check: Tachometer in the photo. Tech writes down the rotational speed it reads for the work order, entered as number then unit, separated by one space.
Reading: 100 rpm
